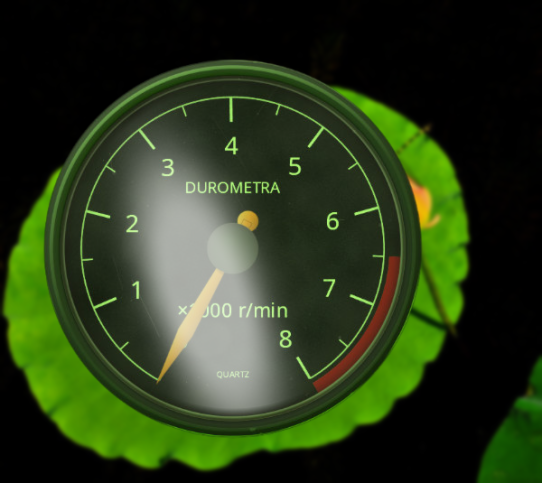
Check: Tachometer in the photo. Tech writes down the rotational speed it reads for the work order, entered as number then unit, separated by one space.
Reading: 0 rpm
